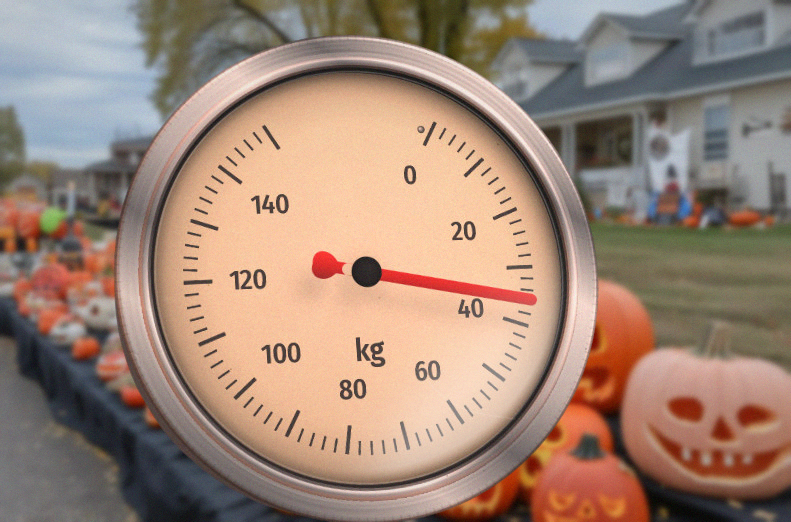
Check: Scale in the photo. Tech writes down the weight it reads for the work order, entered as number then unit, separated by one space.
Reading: 36 kg
